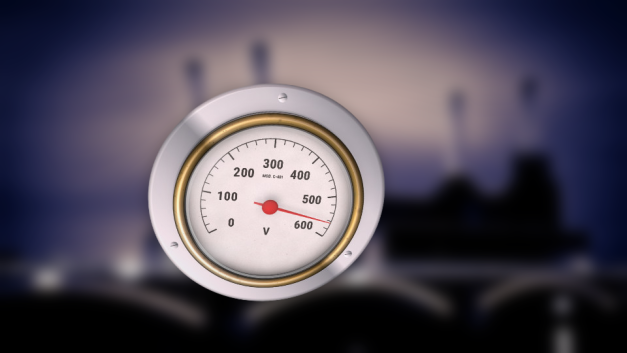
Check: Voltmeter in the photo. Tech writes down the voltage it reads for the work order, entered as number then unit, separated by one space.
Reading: 560 V
